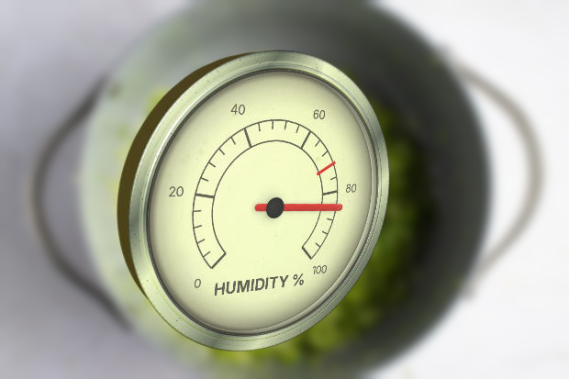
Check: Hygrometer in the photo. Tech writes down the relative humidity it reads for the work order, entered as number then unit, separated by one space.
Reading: 84 %
